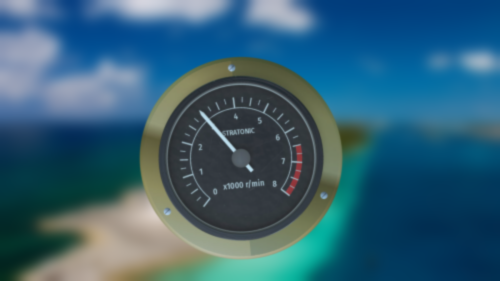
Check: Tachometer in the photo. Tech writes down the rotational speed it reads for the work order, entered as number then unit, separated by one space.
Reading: 3000 rpm
